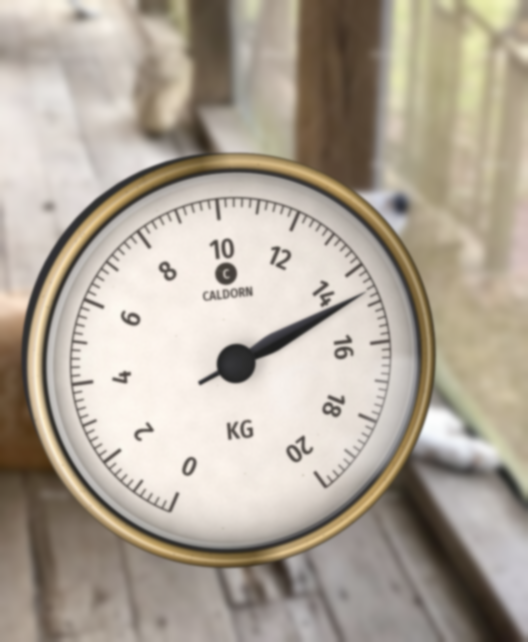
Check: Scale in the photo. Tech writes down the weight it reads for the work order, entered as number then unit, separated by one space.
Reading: 14.6 kg
